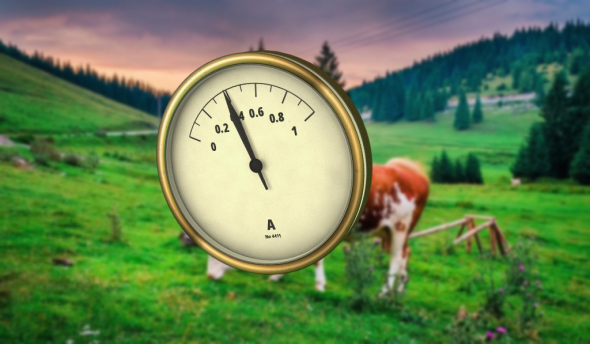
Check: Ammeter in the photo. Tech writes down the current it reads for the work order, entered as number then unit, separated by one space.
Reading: 0.4 A
